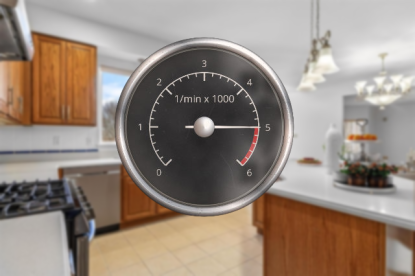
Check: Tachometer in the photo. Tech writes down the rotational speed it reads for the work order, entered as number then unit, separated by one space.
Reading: 5000 rpm
